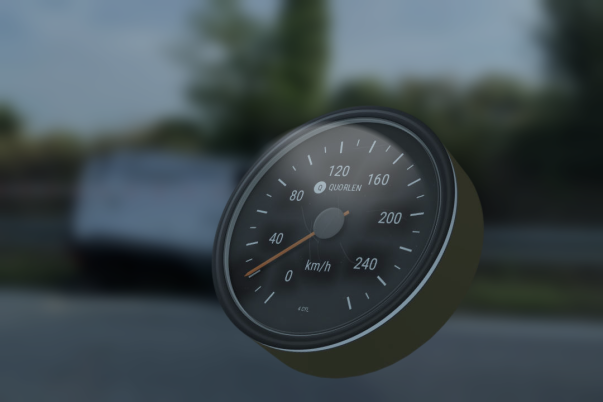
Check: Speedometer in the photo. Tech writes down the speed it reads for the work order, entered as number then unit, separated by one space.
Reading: 20 km/h
